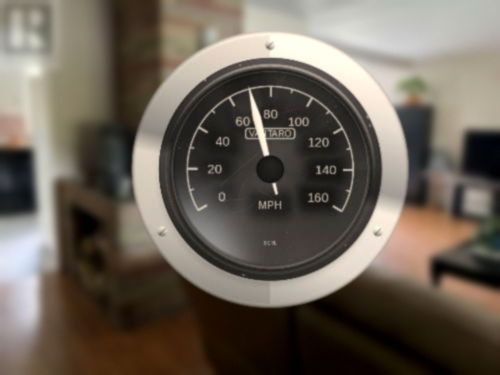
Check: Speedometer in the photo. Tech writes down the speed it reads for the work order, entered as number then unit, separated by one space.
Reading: 70 mph
